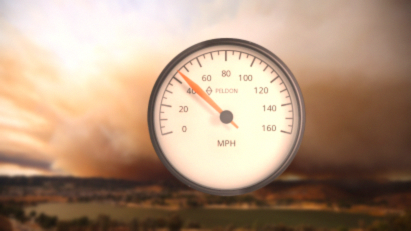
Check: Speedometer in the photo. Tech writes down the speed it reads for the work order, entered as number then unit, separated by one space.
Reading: 45 mph
